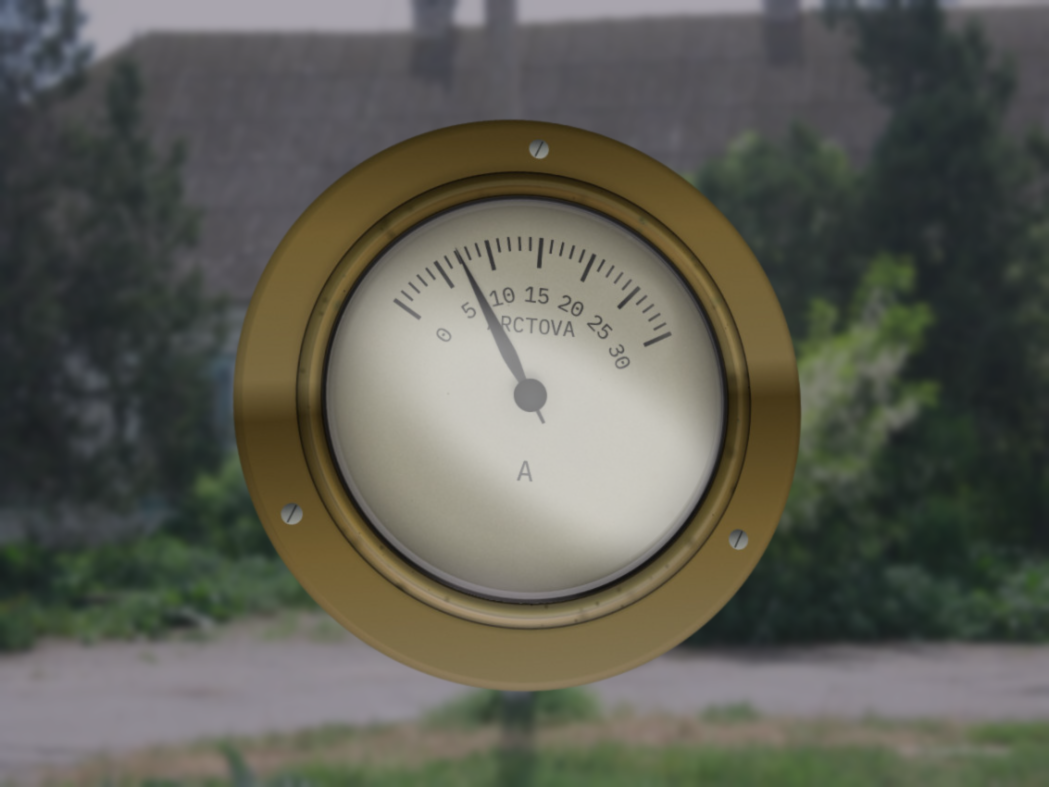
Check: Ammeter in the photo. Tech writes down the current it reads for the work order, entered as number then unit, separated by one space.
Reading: 7 A
